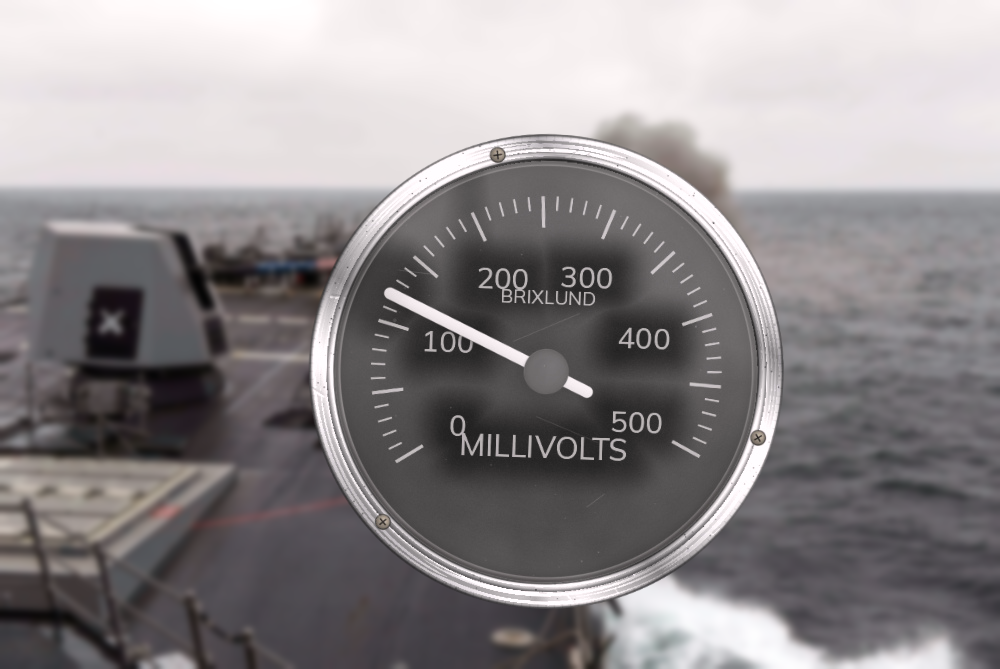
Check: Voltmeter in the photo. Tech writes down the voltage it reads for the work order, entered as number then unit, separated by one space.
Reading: 120 mV
